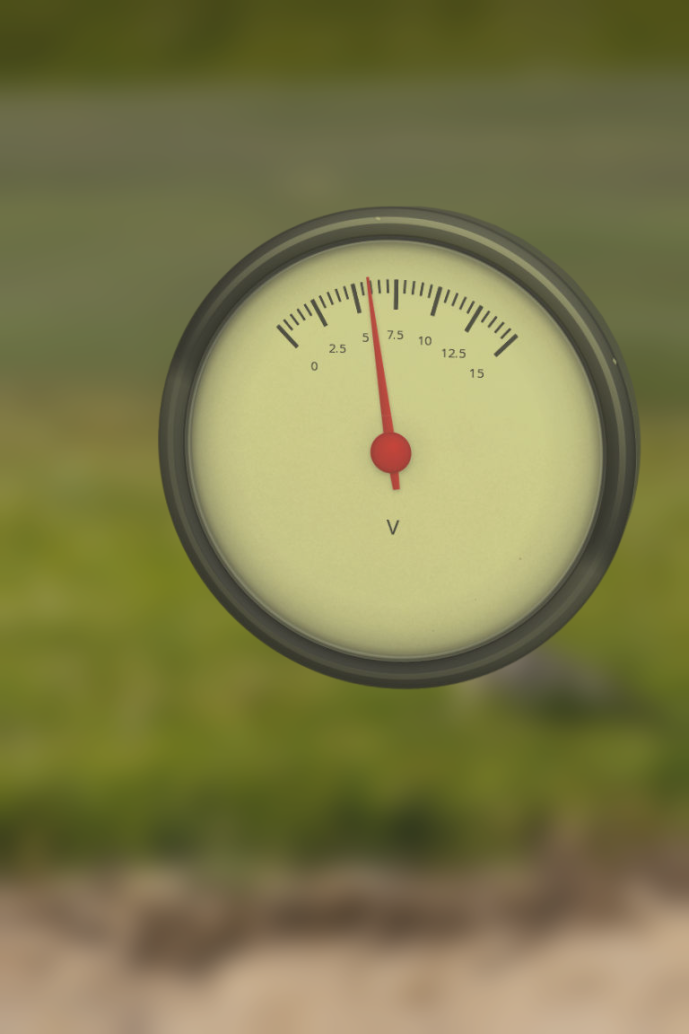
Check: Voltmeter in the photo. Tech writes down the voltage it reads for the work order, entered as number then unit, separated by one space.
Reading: 6 V
